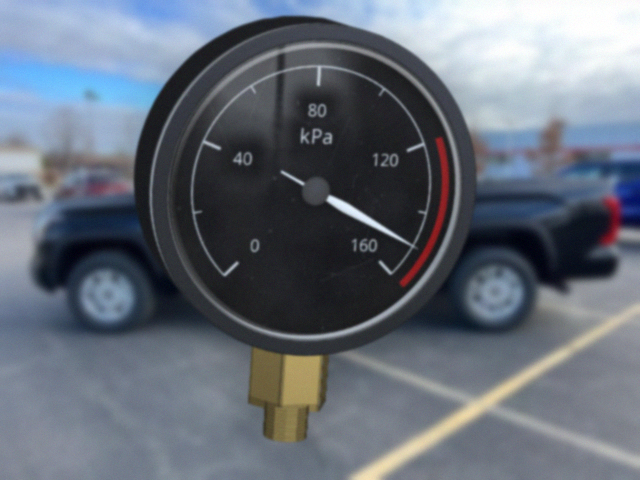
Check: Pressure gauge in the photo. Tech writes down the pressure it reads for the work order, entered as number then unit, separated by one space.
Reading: 150 kPa
